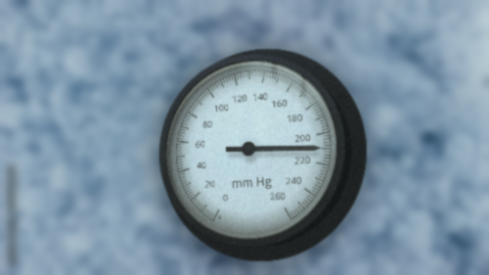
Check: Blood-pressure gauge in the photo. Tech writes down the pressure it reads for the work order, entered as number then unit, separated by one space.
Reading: 210 mmHg
